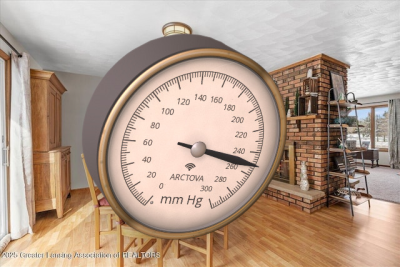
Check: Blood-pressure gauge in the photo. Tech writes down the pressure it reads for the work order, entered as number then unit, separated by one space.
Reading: 250 mmHg
